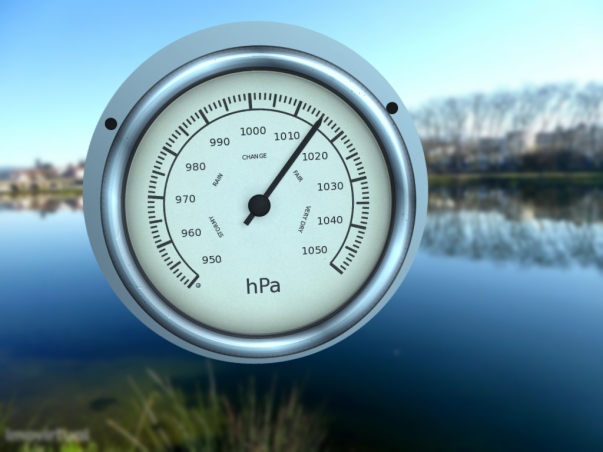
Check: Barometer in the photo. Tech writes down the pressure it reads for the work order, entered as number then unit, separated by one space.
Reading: 1015 hPa
